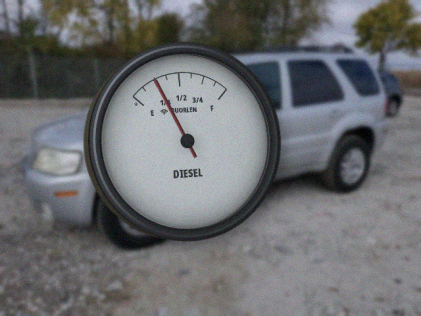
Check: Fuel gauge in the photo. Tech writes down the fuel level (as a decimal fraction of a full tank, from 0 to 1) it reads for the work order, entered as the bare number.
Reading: 0.25
